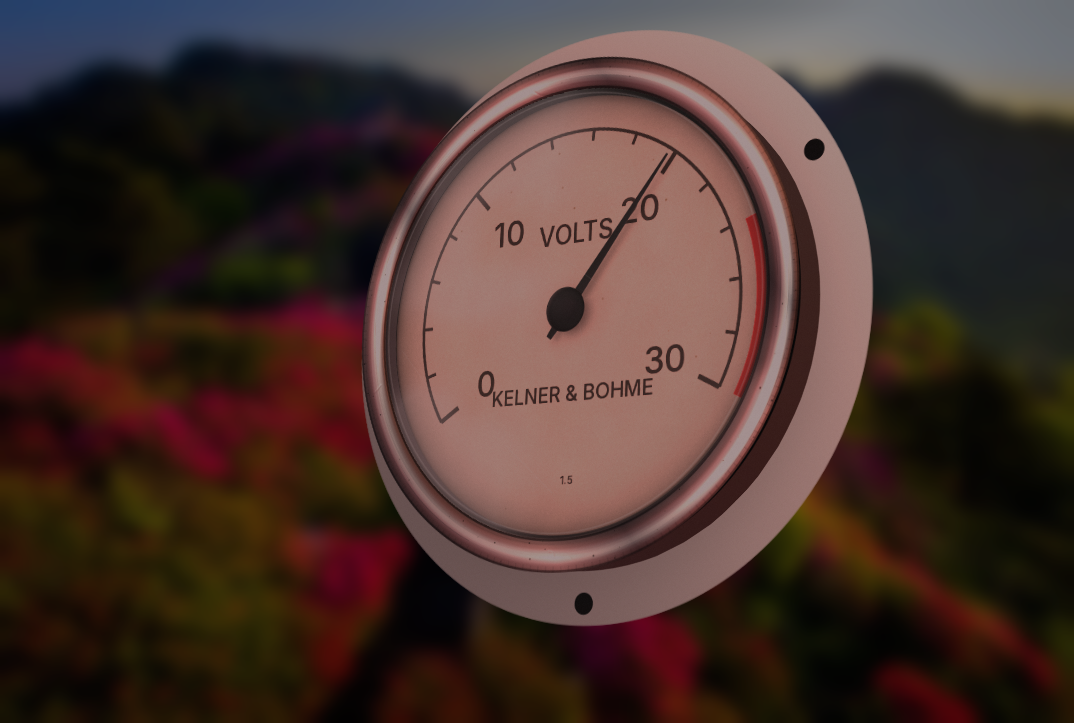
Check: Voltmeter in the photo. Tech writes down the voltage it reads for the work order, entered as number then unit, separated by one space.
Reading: 20 V
